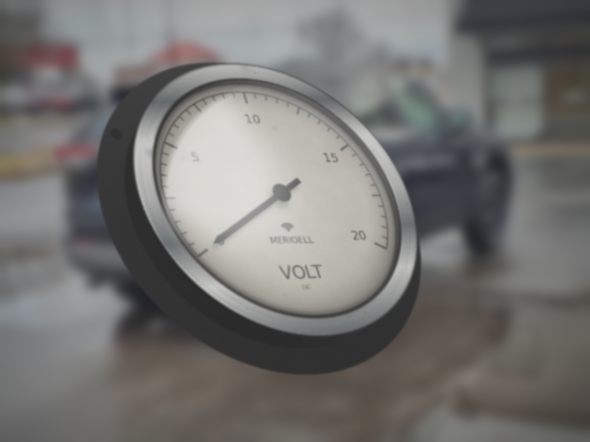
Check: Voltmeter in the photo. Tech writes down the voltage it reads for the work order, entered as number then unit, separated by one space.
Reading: 0 V
